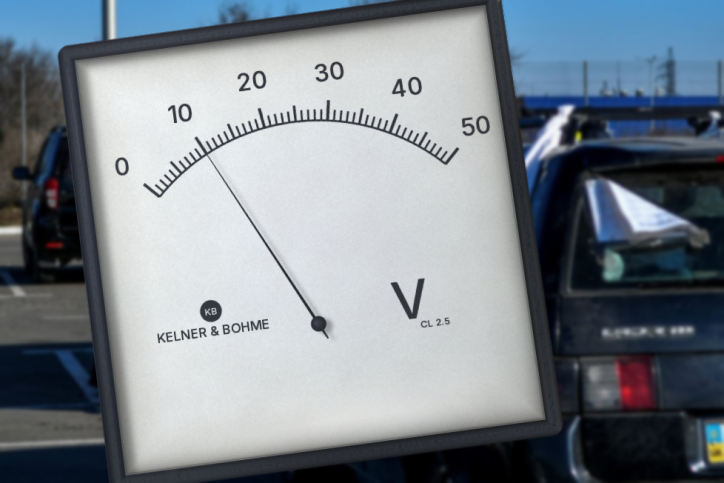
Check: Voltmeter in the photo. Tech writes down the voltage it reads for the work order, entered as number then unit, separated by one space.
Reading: 10 V
